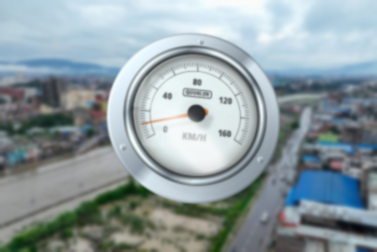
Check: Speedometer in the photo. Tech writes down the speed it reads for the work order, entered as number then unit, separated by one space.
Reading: 10 km/h
